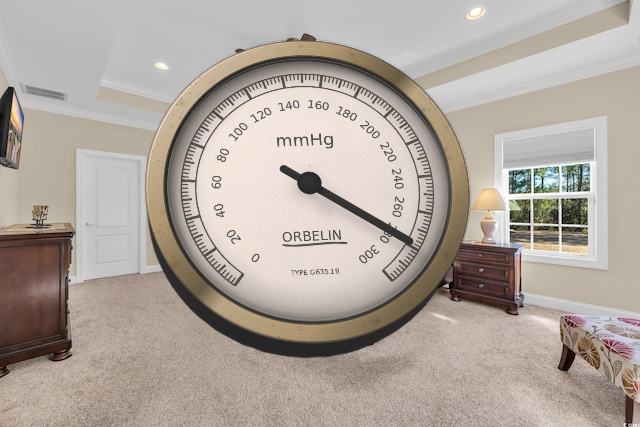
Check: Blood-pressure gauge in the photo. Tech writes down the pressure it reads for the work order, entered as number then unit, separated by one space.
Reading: 280 mmHg
